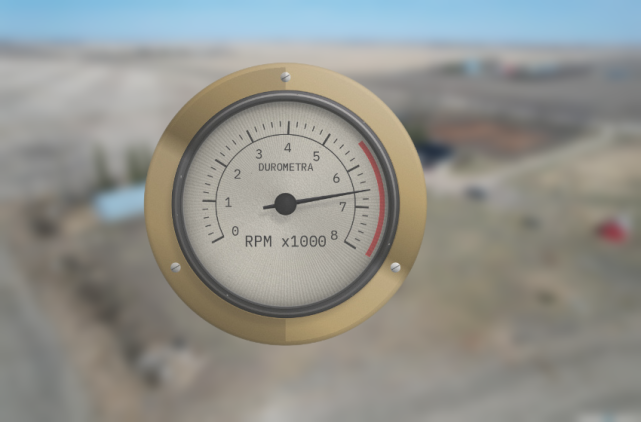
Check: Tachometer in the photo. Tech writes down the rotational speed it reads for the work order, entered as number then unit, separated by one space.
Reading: 6600 rpm
